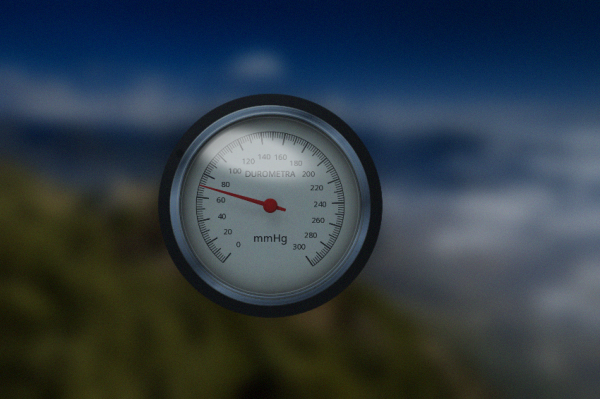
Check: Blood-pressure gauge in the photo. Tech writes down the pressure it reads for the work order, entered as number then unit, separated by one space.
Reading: 70 mmHg
